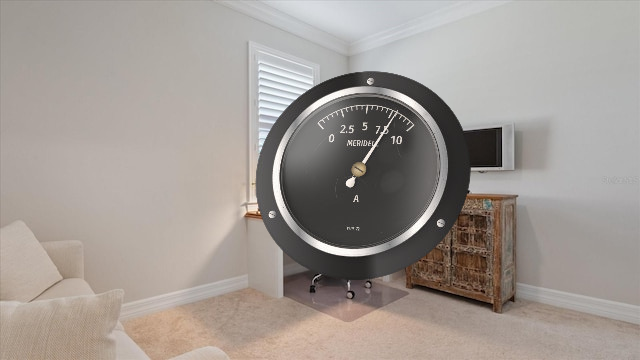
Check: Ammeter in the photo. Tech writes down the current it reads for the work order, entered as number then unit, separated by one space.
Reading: 8 A
